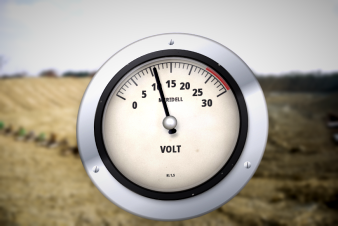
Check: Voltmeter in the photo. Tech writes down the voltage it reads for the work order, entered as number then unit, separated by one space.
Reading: 11 V
